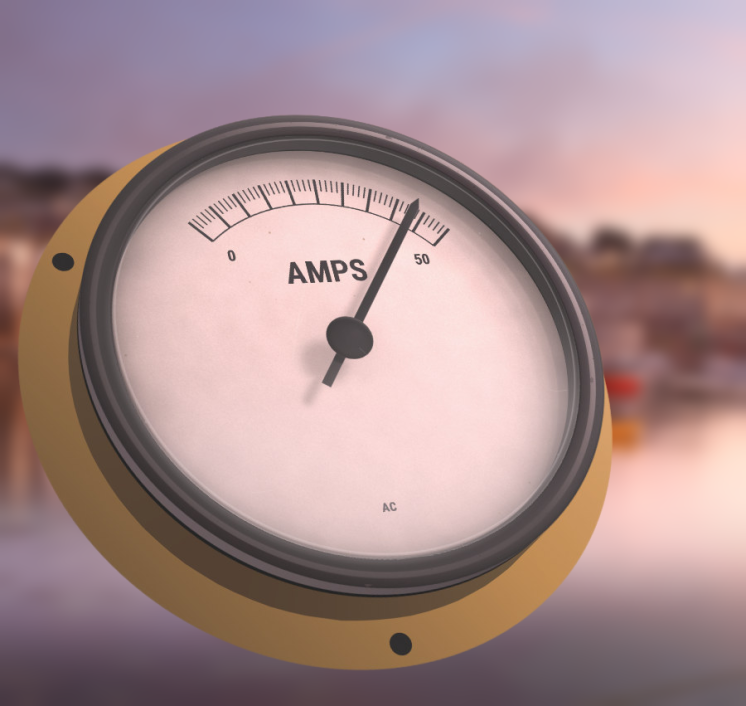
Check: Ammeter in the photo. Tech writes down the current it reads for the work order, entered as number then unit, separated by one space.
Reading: 43 A
